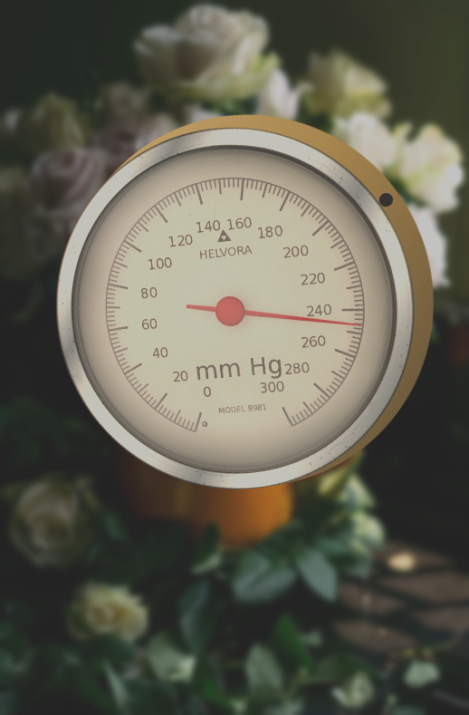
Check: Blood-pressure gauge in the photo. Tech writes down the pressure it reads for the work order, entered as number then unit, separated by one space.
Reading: 246 mmHg
